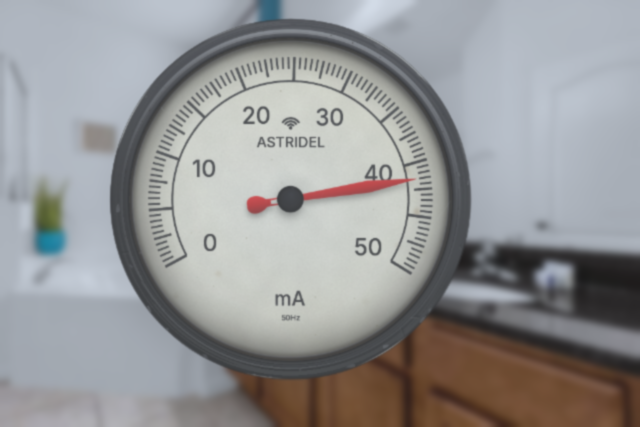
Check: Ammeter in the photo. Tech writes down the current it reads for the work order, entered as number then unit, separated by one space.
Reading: 41.5 mA
